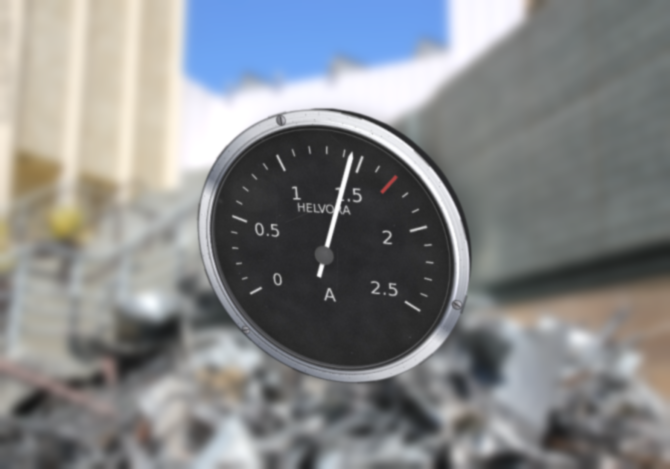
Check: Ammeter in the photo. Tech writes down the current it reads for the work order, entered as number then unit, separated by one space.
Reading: 1.45 A
